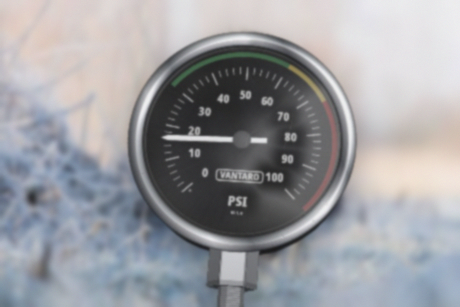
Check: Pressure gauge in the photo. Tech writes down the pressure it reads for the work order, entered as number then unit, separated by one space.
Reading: 16 psi
